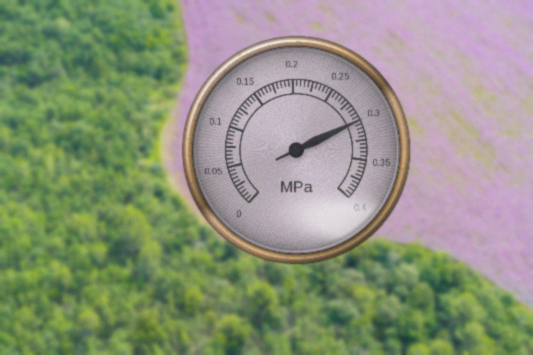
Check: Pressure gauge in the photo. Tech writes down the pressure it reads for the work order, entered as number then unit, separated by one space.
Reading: 0.3 MPa
